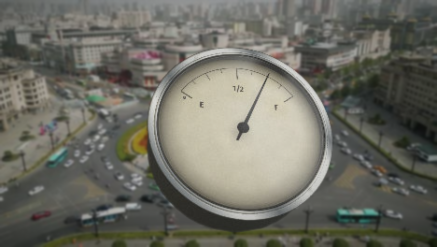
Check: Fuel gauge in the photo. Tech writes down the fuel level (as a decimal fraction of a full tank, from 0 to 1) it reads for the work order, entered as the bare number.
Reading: 0.75
